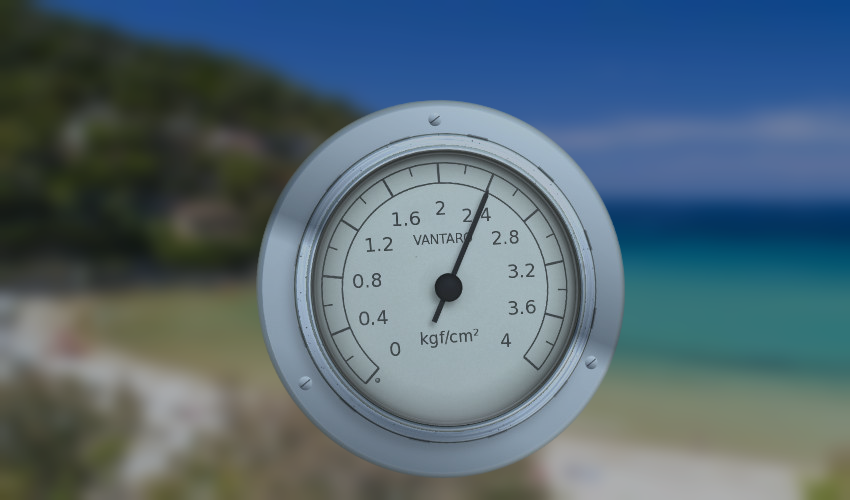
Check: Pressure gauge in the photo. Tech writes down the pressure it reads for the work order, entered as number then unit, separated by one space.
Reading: 2.4 kg/cm²
